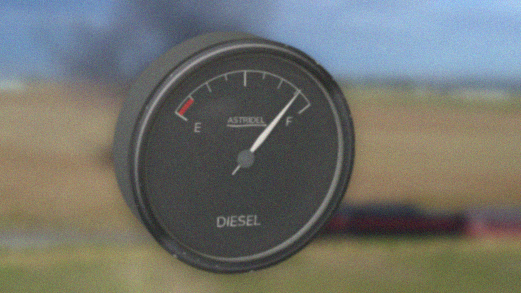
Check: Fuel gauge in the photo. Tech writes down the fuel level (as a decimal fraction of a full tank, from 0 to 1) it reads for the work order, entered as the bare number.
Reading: 0.875
